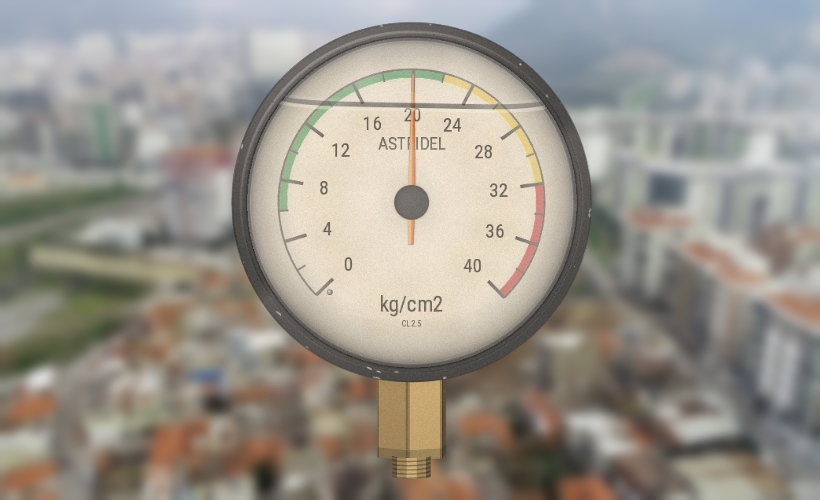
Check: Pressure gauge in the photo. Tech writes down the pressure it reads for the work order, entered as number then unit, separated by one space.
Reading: 20 kg/cm²
